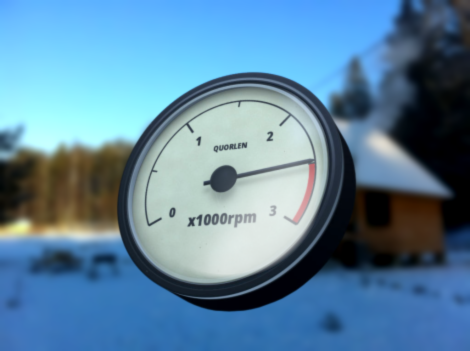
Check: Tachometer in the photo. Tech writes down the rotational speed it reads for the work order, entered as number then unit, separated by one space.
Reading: 2500 rpm
